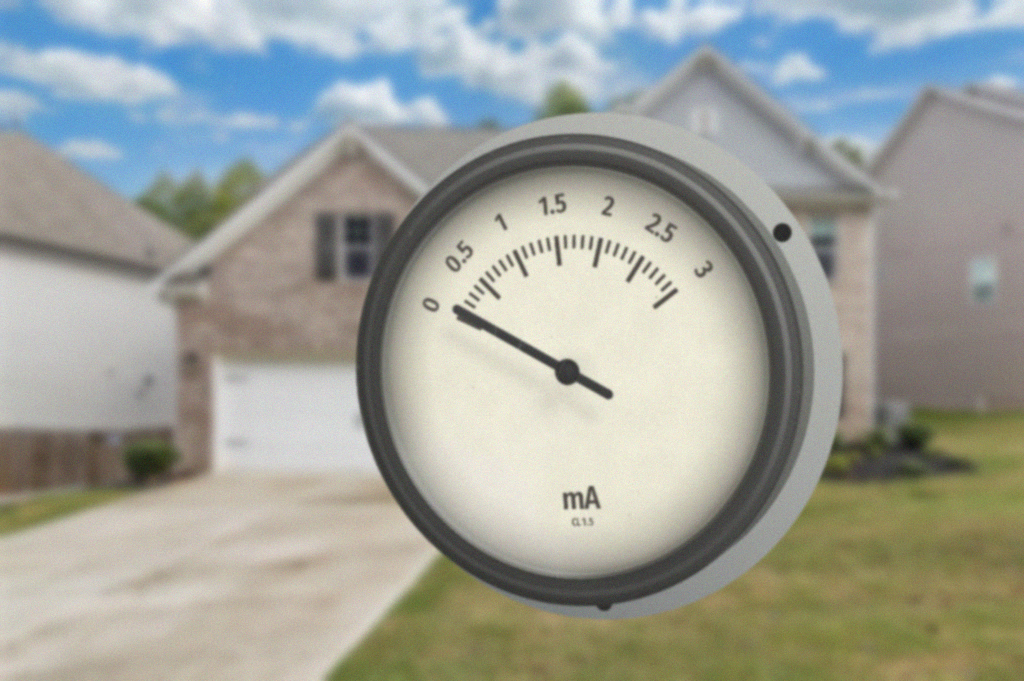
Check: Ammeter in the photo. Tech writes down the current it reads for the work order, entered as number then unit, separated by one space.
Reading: 0.1 mA
